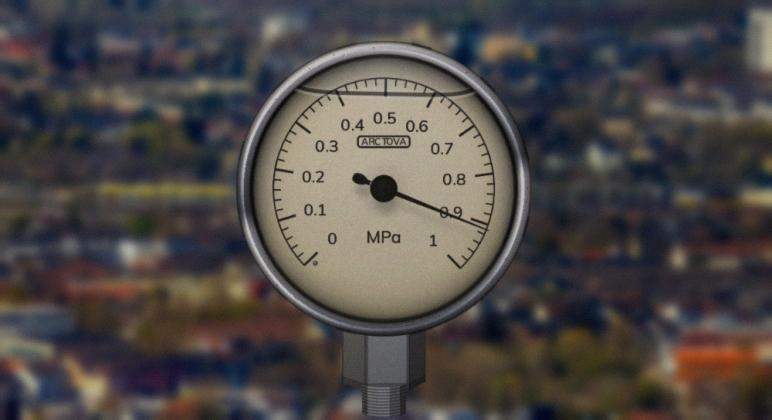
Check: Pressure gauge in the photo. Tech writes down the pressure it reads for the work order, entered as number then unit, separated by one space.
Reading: 0.91 MPa
